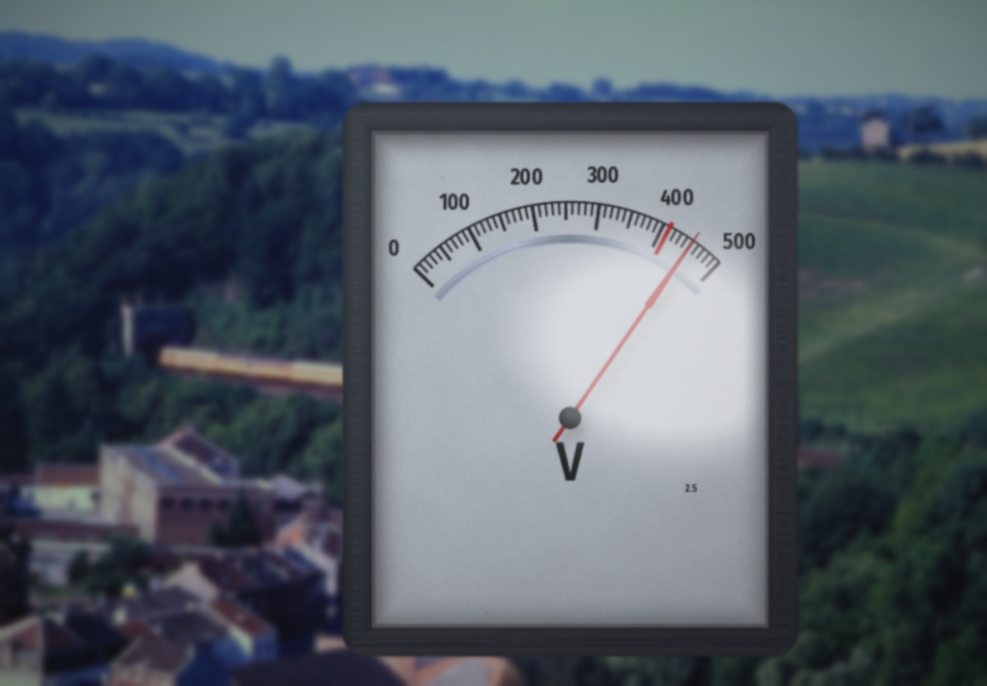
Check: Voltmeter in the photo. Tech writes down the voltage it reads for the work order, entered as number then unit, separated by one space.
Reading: 450 V
